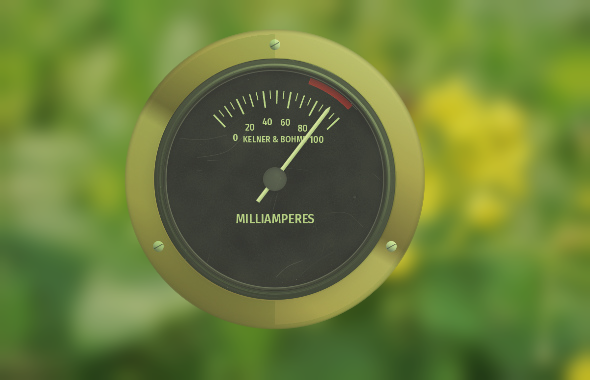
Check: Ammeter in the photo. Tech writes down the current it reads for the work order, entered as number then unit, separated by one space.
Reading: 90 mA
